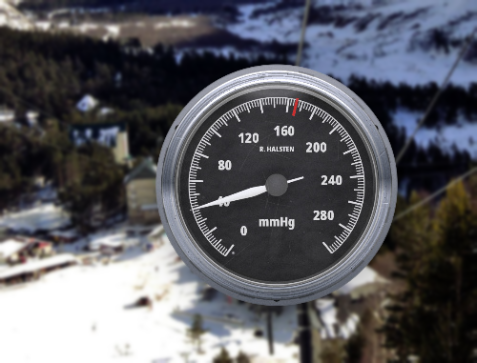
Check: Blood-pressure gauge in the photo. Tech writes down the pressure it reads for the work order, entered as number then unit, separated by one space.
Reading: 40 mmHg
